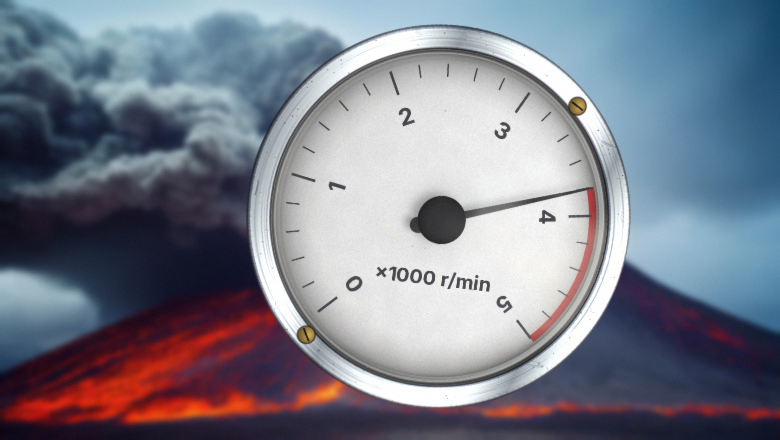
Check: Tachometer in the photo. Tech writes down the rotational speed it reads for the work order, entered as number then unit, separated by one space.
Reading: 3800 rpm
